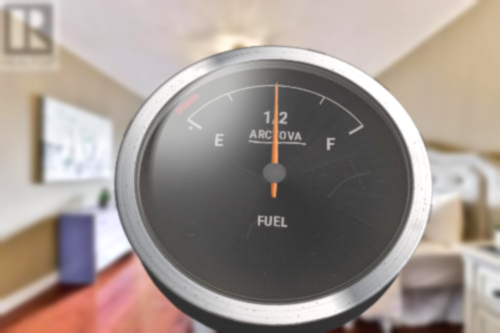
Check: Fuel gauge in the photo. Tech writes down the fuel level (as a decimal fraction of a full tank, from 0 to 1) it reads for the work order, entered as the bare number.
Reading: 0.5
